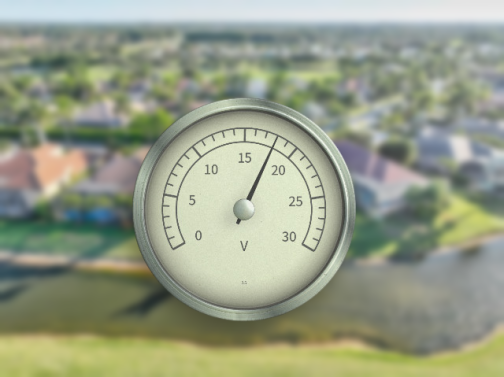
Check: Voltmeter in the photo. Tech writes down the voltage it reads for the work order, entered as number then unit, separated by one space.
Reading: 18 V
